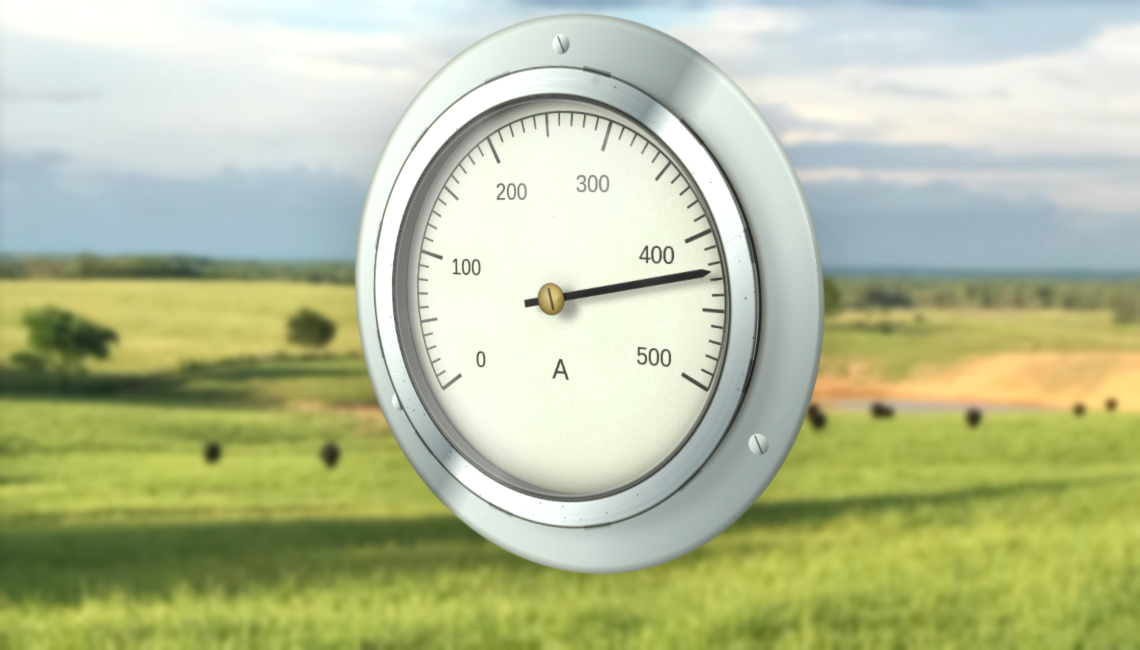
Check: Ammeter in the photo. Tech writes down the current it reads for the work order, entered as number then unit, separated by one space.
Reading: 425 A
